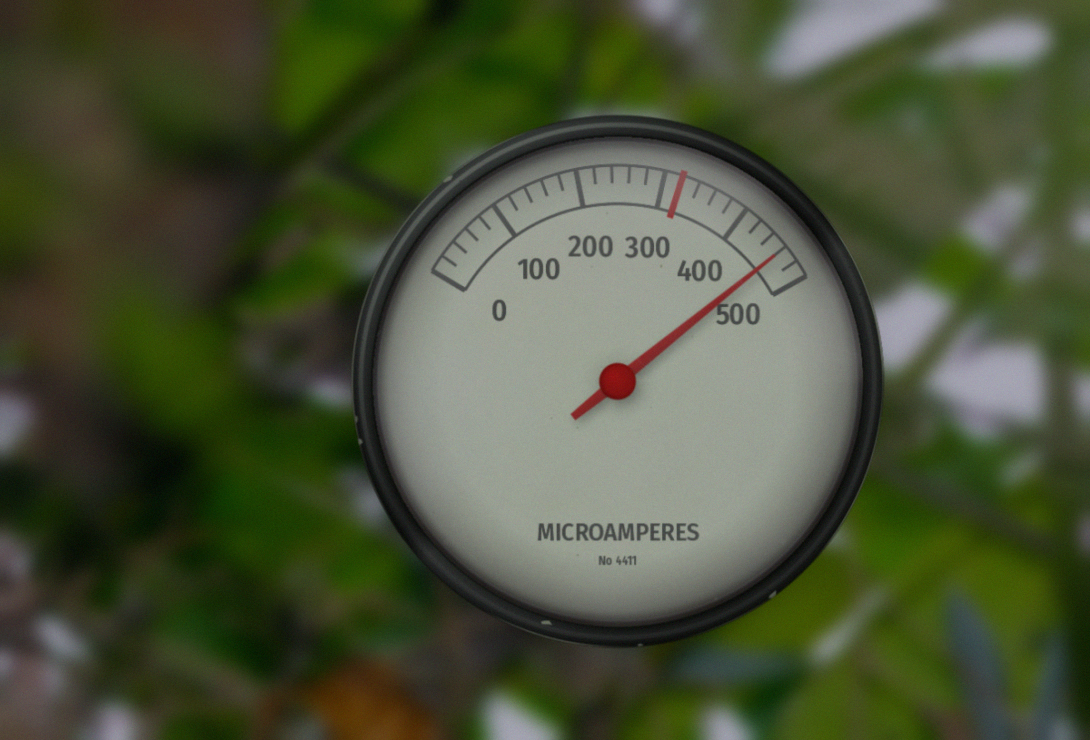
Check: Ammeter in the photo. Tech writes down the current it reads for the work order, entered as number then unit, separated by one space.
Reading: 460 µA
